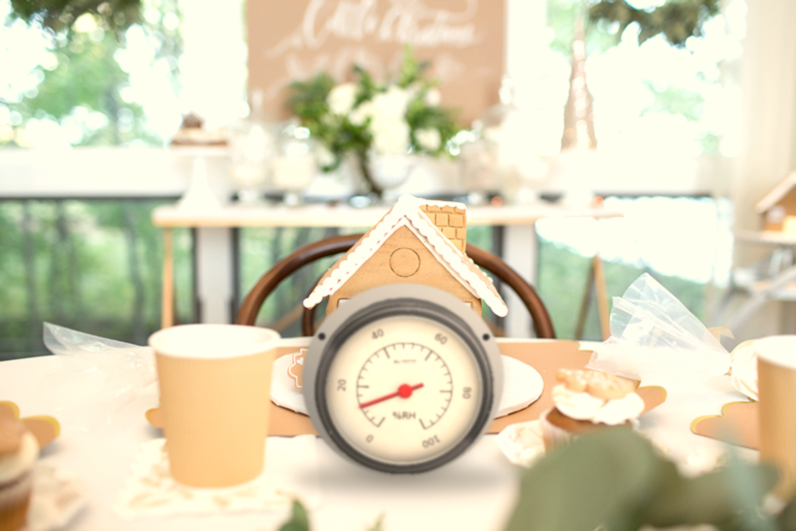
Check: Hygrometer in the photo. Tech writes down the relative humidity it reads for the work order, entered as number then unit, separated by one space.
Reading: 12 %
